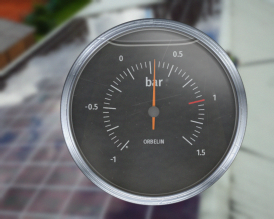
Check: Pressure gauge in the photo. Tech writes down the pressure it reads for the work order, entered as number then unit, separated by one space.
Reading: 0.3 bar
